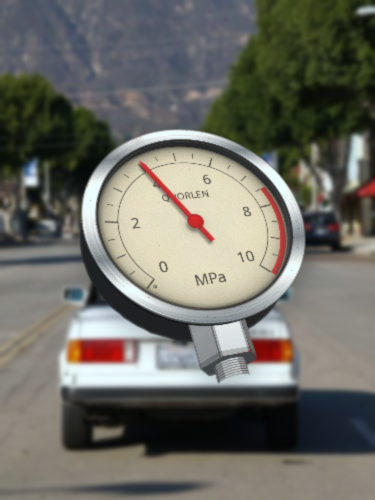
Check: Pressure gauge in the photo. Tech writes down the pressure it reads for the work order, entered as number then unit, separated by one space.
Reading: 4 MPa
